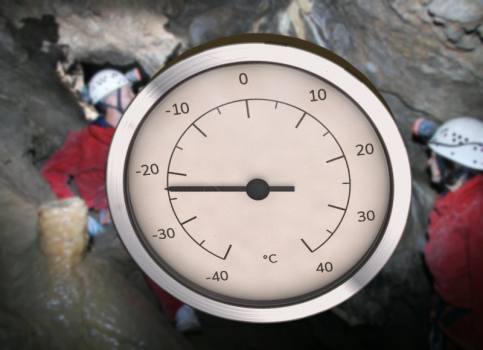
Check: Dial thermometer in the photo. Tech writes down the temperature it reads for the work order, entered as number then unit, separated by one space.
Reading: -22.5 °C
